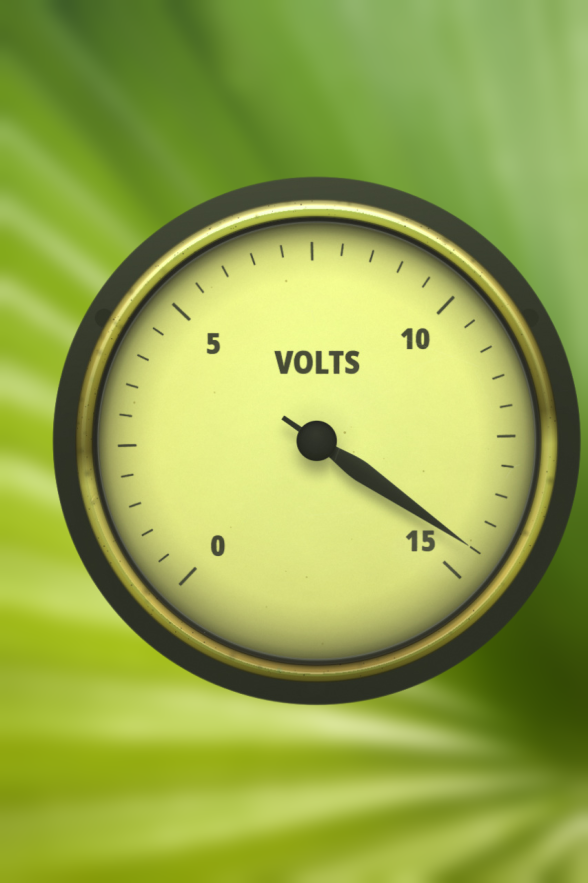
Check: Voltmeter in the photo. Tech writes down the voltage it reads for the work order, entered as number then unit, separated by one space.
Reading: 14.5 V
